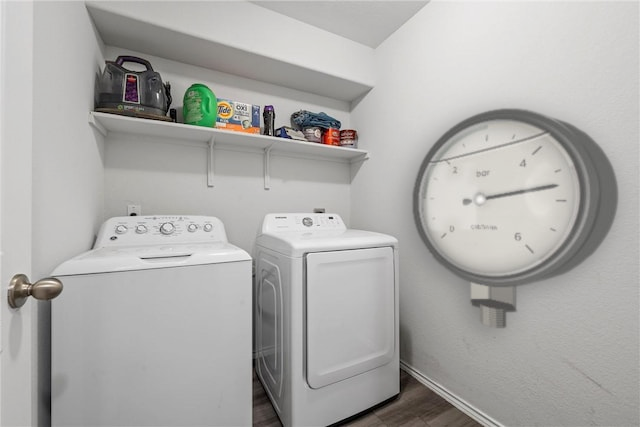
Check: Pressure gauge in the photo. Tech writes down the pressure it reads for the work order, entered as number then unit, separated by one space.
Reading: 4.75 bar
